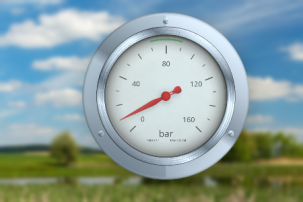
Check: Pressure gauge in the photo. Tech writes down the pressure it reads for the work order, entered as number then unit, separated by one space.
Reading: 10 bar
